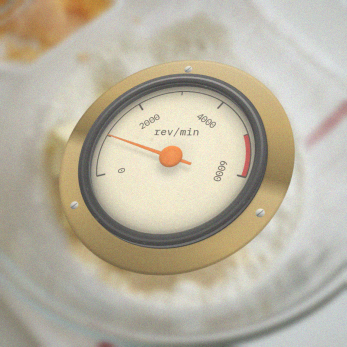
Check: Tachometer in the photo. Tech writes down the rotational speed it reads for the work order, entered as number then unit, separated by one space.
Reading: 1000 rpm
